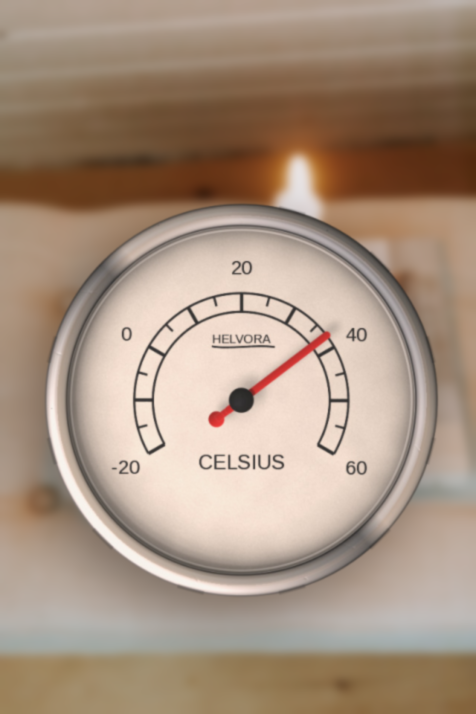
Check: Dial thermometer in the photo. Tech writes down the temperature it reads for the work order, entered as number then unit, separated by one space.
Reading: 37.5 °C
